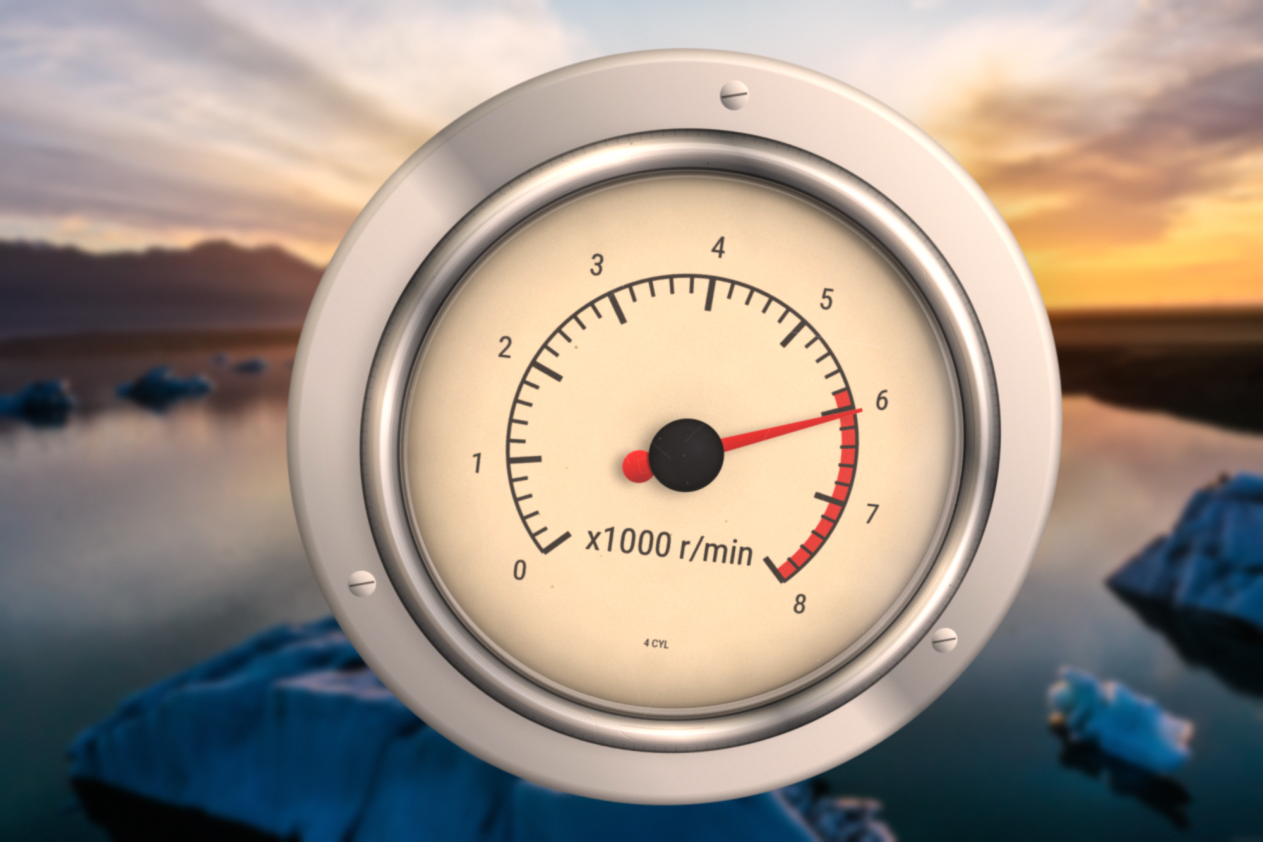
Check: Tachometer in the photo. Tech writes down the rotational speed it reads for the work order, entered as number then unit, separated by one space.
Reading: 6000 rpm
